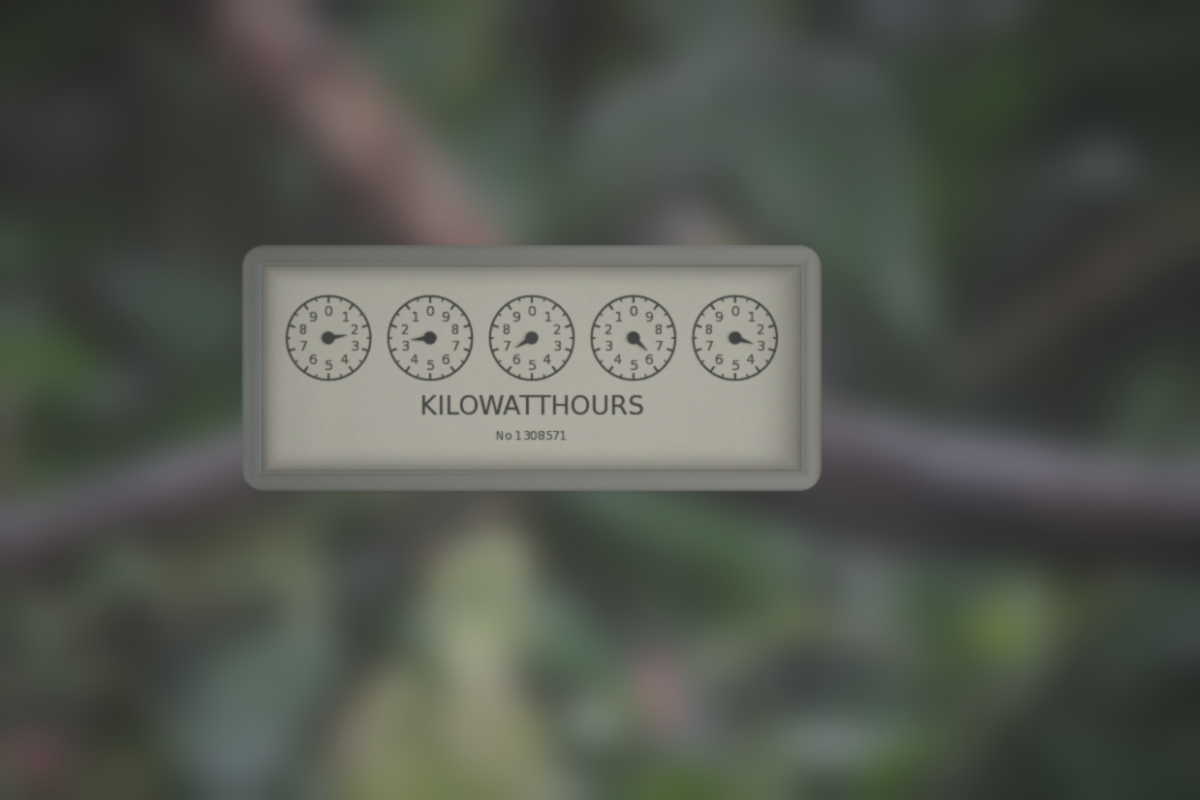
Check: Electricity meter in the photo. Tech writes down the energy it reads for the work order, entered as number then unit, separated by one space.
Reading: 22663 kWh
